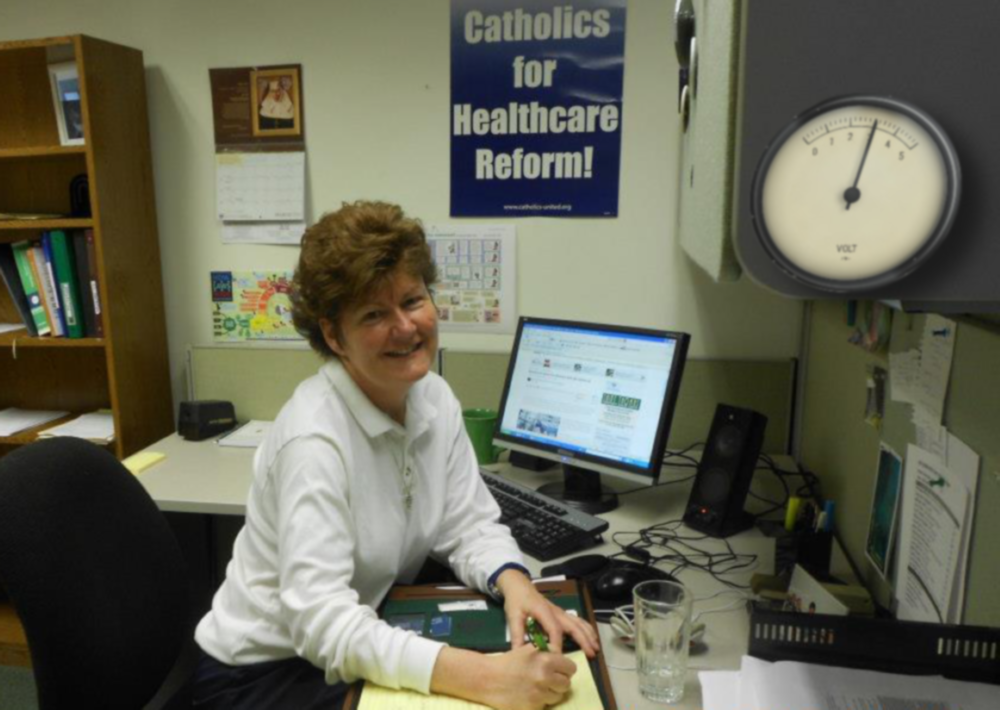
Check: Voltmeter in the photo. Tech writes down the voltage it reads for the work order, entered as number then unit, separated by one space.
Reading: 3 V
